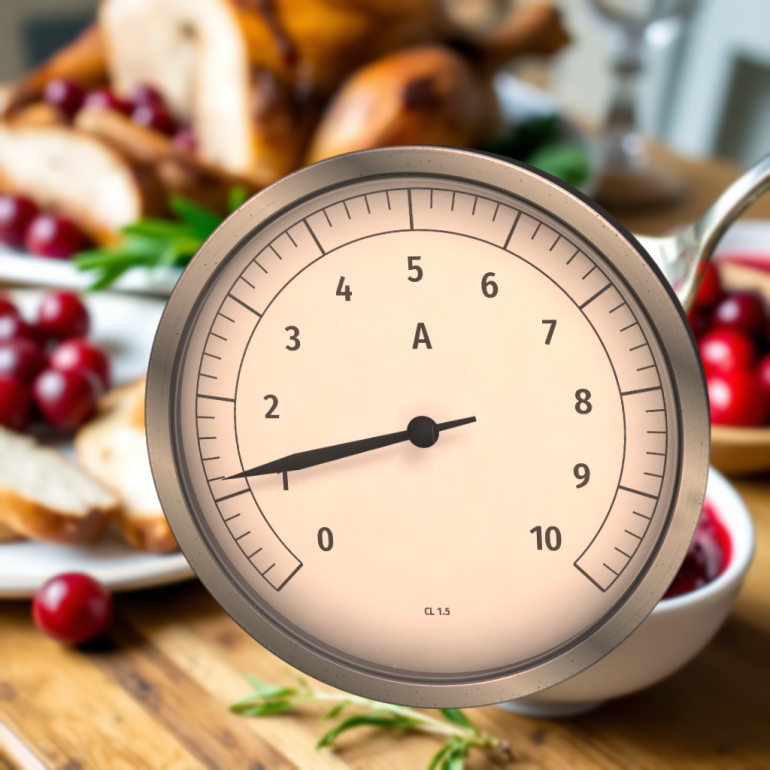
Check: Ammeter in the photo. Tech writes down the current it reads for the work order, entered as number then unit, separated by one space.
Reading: 1.2 A
